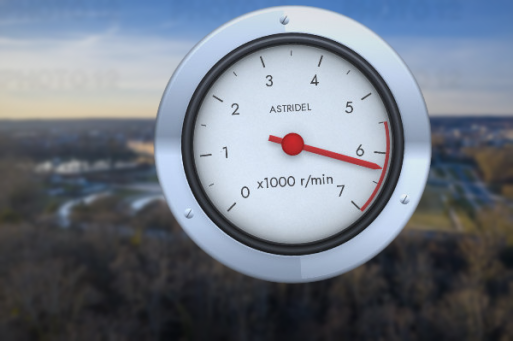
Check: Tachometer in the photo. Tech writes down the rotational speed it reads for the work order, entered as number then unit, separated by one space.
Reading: 6250 rpm
